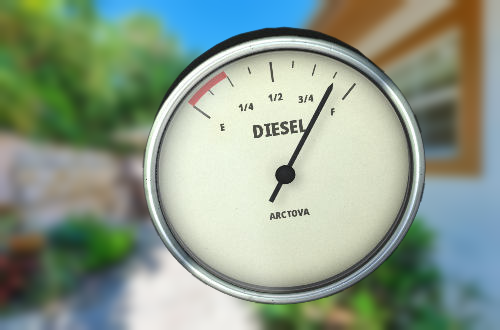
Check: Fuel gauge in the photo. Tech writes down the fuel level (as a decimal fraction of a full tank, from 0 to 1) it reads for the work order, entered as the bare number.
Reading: 0.875
